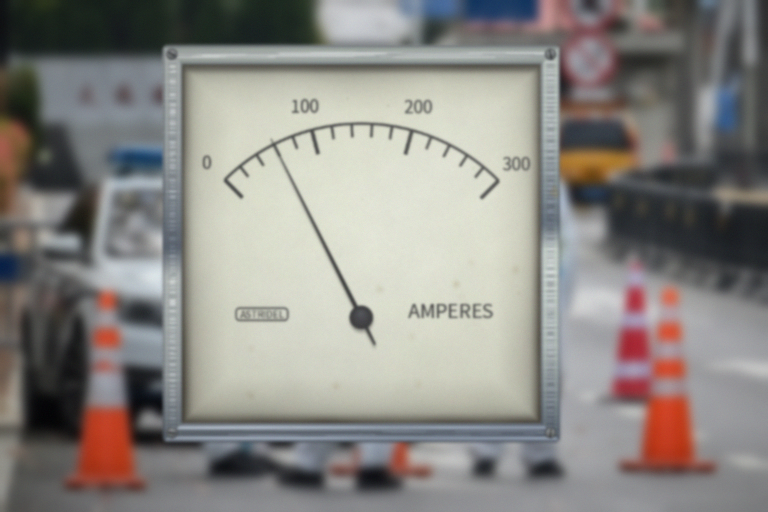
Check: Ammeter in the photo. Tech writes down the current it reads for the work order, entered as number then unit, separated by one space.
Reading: 60 A
